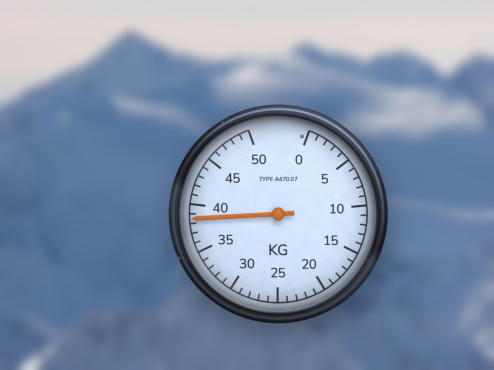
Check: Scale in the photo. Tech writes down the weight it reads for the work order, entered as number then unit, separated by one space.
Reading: 38.5 kg
